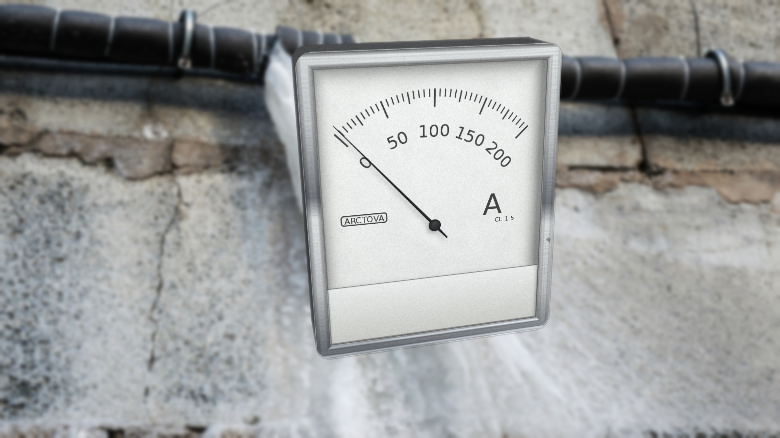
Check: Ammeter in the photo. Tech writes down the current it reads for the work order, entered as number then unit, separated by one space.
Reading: 5 A
